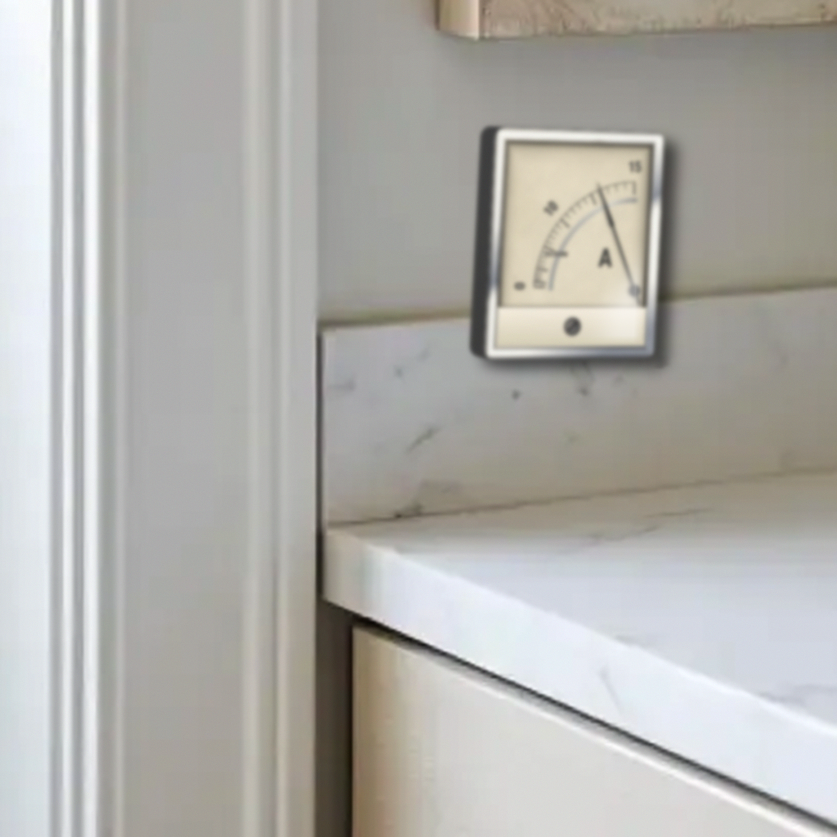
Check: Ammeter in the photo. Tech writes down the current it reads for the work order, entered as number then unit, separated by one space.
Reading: 13 A
